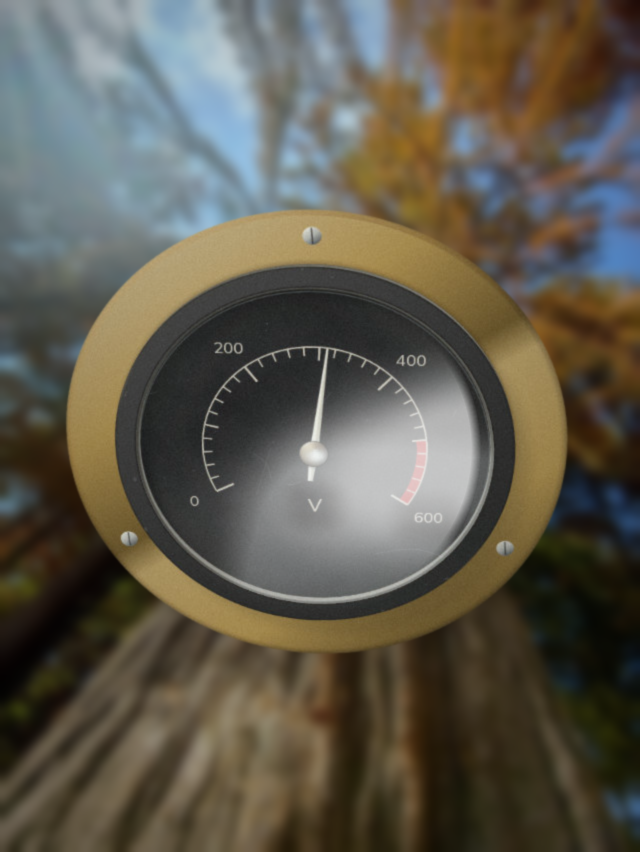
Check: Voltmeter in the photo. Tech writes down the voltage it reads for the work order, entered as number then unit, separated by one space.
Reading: 310 V
